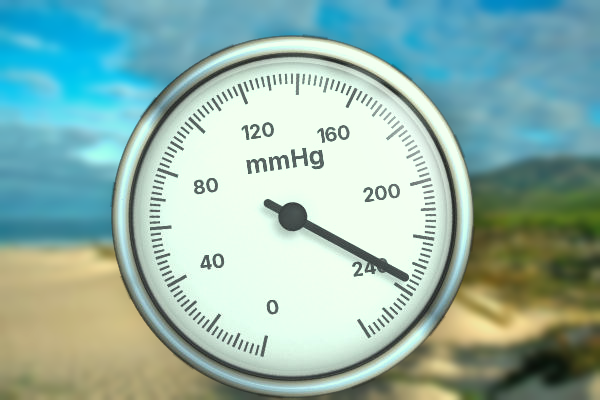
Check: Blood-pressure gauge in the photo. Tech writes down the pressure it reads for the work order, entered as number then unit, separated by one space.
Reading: 236 mmHg
